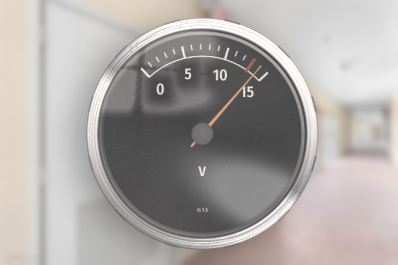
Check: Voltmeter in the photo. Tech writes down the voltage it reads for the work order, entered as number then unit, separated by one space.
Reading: 14 V
